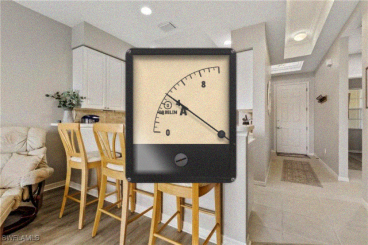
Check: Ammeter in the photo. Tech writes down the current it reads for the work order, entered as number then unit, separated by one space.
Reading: 4 A
